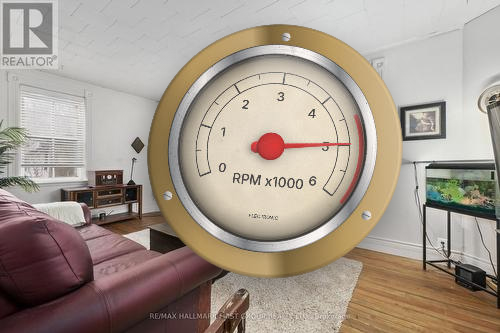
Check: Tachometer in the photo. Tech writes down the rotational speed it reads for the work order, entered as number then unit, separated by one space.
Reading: 5000 rpm
